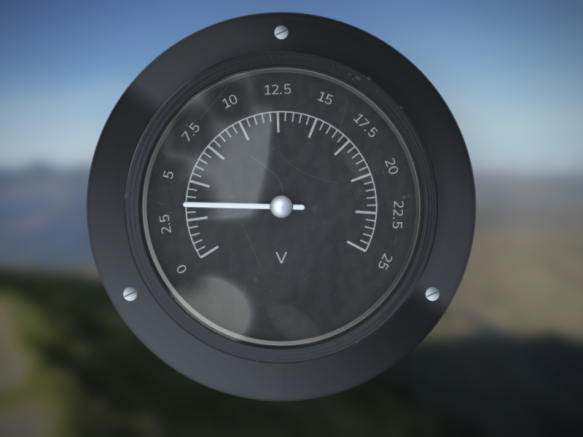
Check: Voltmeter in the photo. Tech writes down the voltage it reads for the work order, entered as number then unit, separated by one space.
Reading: 3.5 V
